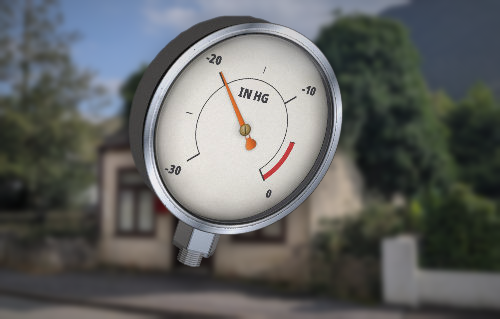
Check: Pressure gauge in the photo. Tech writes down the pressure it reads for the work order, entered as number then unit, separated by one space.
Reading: -20 inHg
